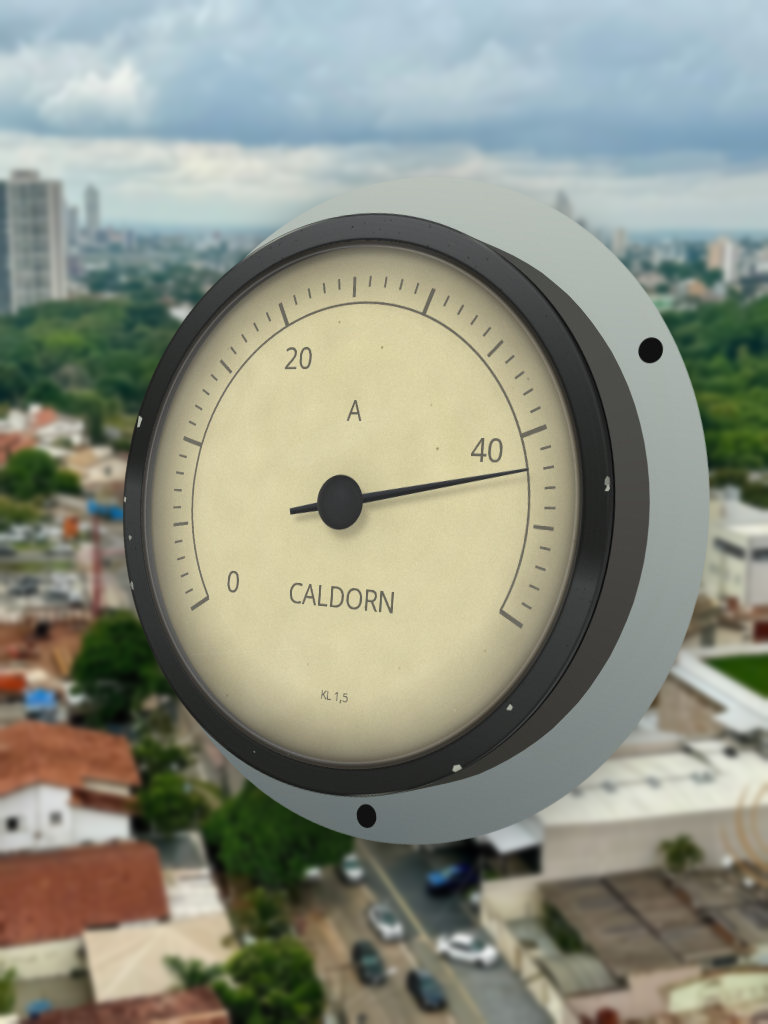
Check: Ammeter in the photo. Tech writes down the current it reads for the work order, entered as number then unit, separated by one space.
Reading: 42 A
